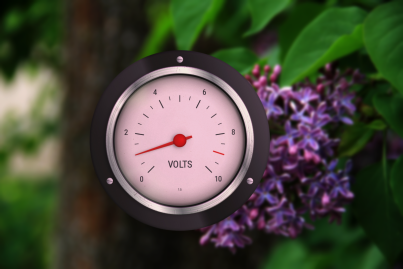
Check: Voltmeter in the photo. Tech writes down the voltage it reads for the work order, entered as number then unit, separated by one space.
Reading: 1 V
